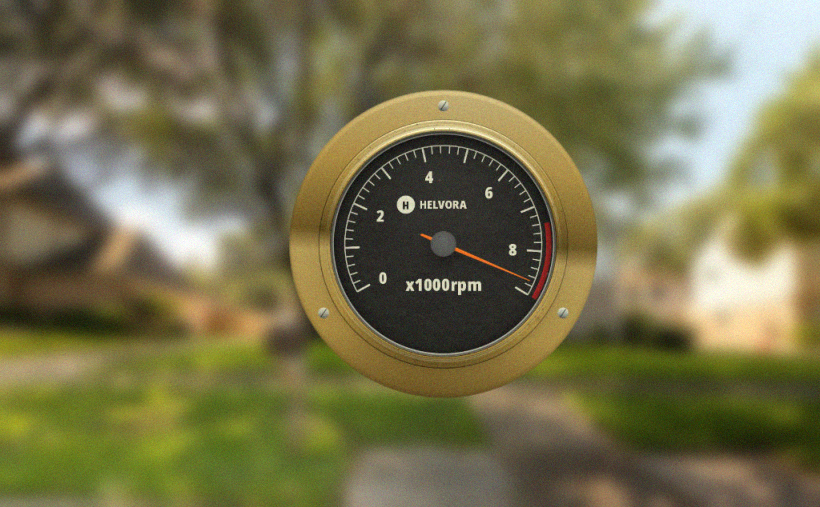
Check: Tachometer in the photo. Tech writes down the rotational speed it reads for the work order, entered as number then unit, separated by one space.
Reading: 8700 rpm
